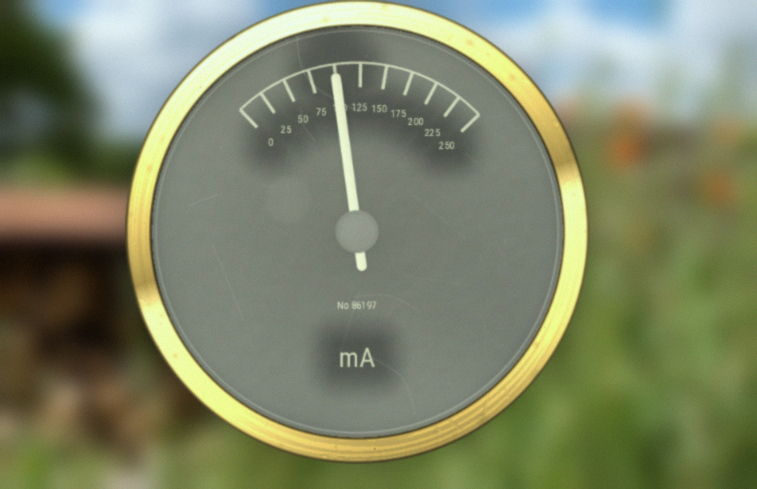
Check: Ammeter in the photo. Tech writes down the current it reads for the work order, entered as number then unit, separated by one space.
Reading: 100 mA
